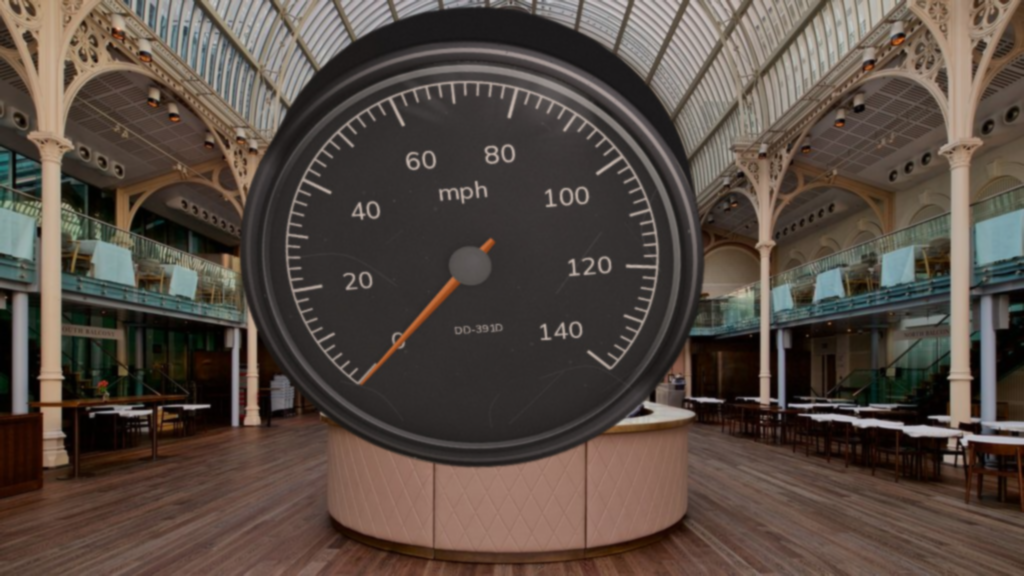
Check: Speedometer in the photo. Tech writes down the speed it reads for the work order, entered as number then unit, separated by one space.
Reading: 0 mph
